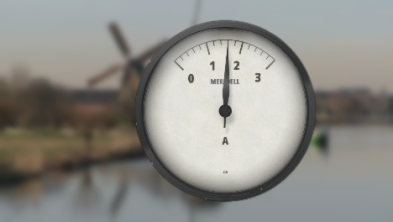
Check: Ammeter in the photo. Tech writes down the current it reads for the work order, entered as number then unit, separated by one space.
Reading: 1.6 A
